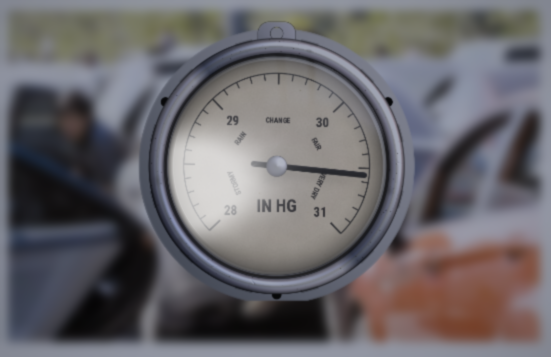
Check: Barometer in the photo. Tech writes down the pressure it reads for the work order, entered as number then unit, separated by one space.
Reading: 30.55 inHg
